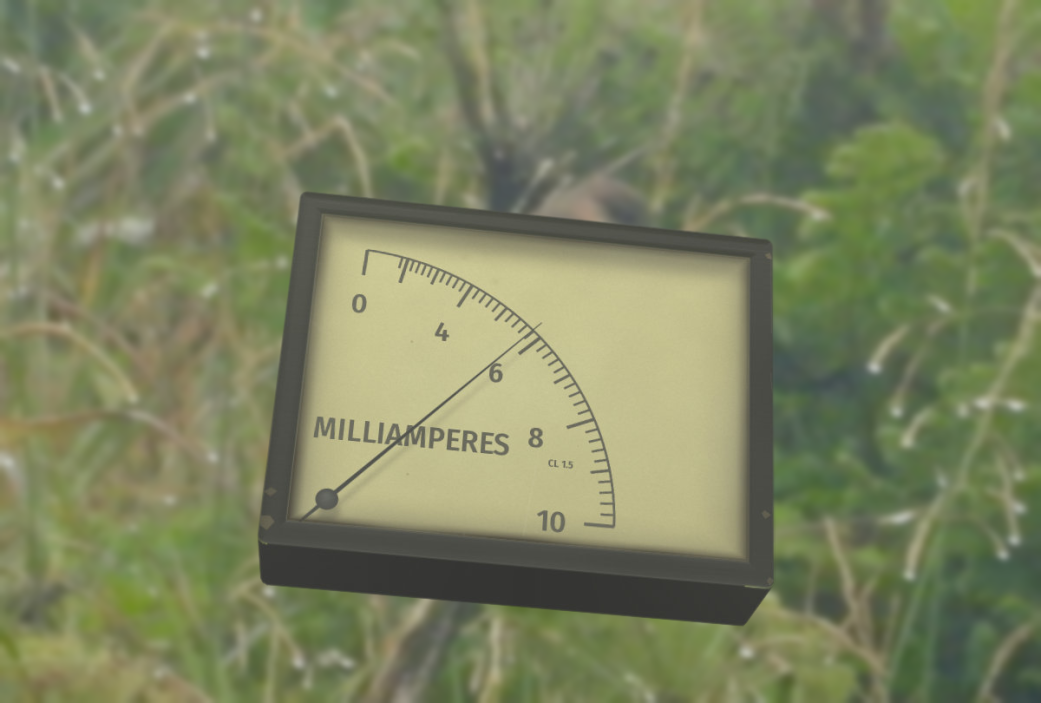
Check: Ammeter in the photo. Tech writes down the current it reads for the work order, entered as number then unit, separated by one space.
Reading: 5.8 mA
